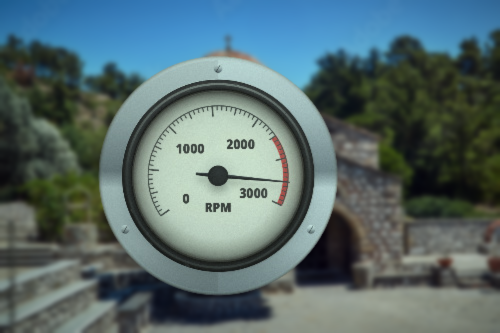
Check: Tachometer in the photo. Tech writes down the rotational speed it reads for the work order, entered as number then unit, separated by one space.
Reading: 2750 rpm
